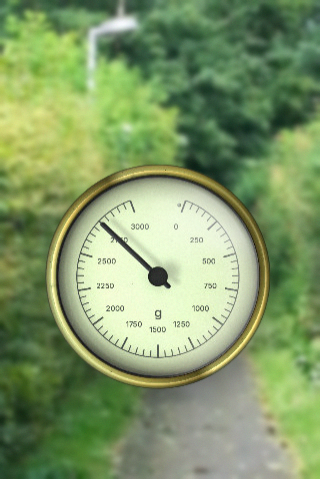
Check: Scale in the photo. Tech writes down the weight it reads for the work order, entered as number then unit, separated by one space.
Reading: 2750 g
